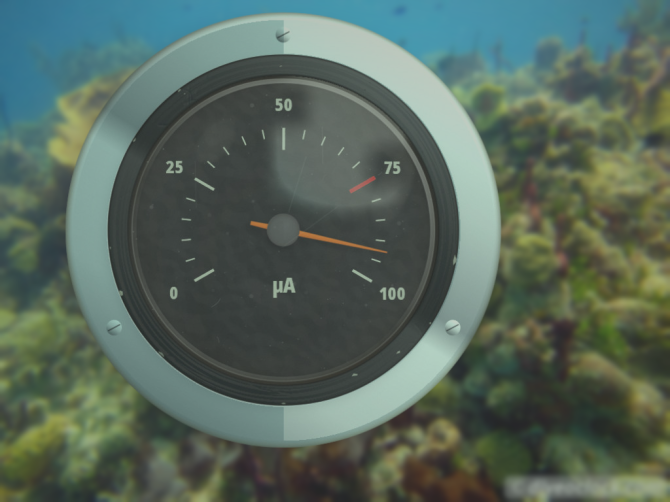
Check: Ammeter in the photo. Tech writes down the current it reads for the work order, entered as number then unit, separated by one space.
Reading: 92.5 µA
